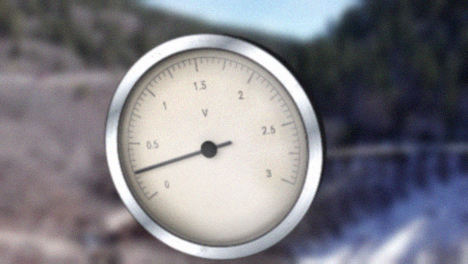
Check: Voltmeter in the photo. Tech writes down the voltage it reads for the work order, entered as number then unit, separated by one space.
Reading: 0.25 V
